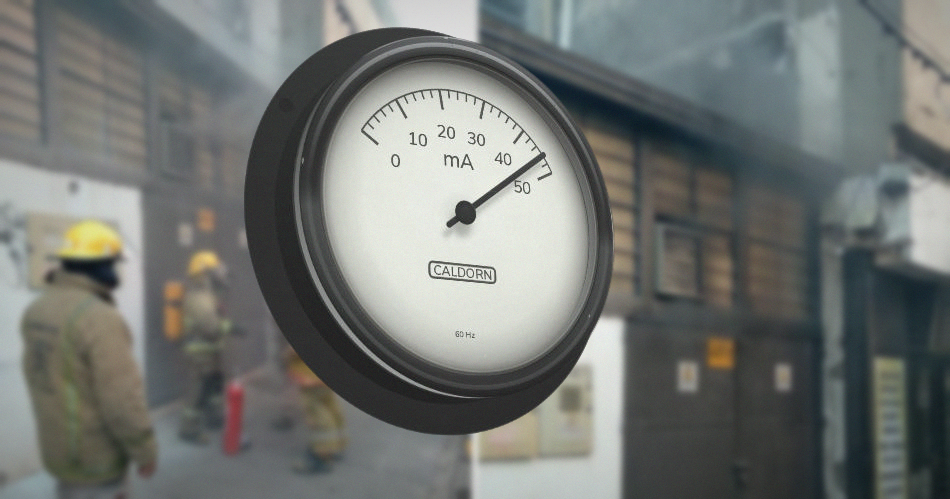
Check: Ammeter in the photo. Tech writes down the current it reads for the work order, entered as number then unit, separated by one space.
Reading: 46 mA
